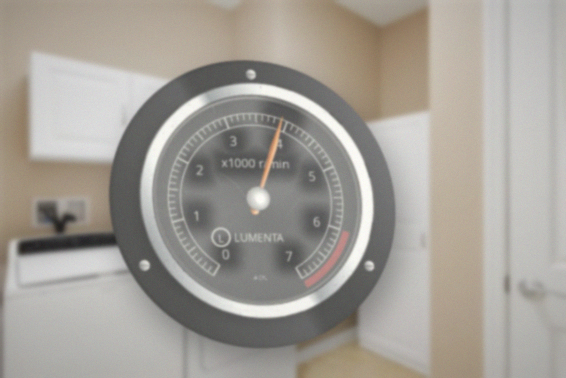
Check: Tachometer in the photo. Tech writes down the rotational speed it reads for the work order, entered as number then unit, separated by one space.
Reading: 3900 rpm
